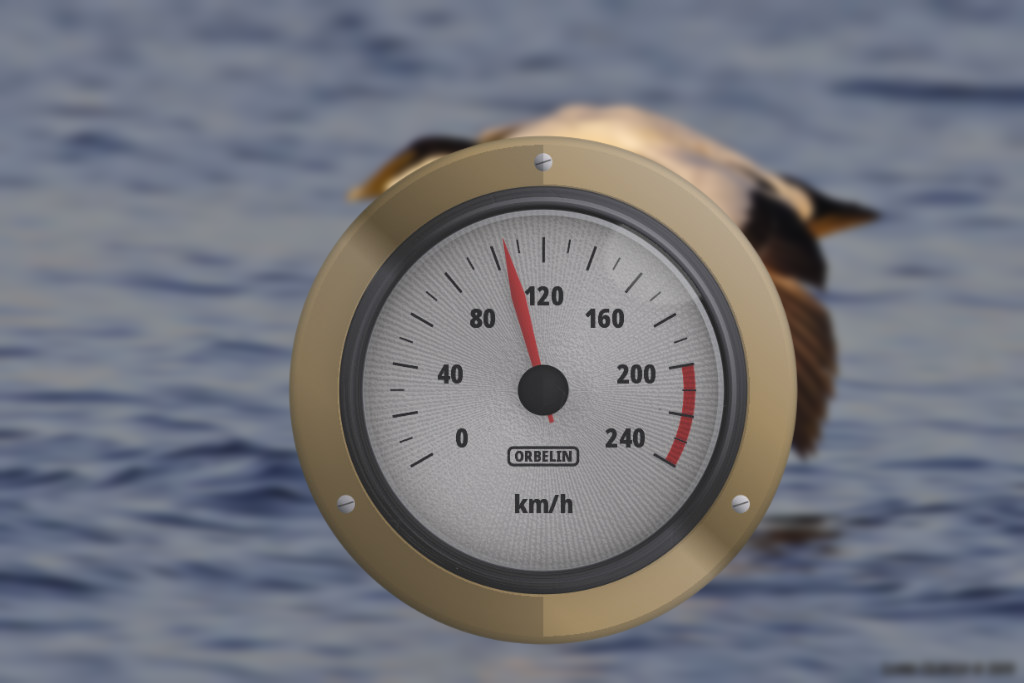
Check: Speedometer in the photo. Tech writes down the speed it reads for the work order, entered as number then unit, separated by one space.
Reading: 105 km/h
